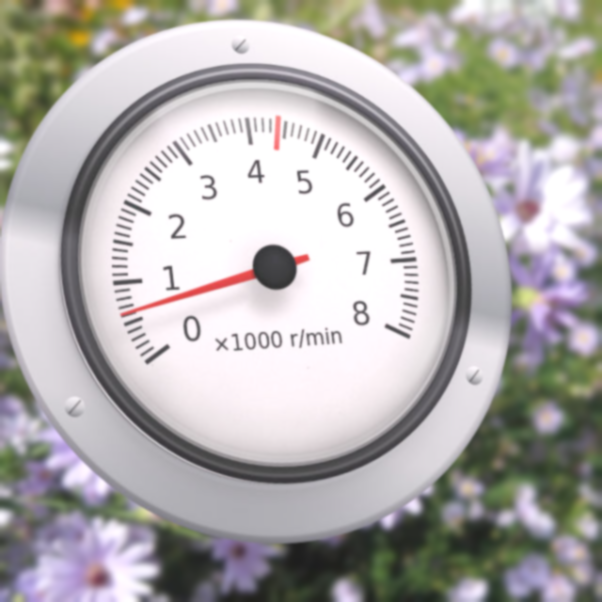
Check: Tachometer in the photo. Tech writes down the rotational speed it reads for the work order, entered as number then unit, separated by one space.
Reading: 600 rpm
